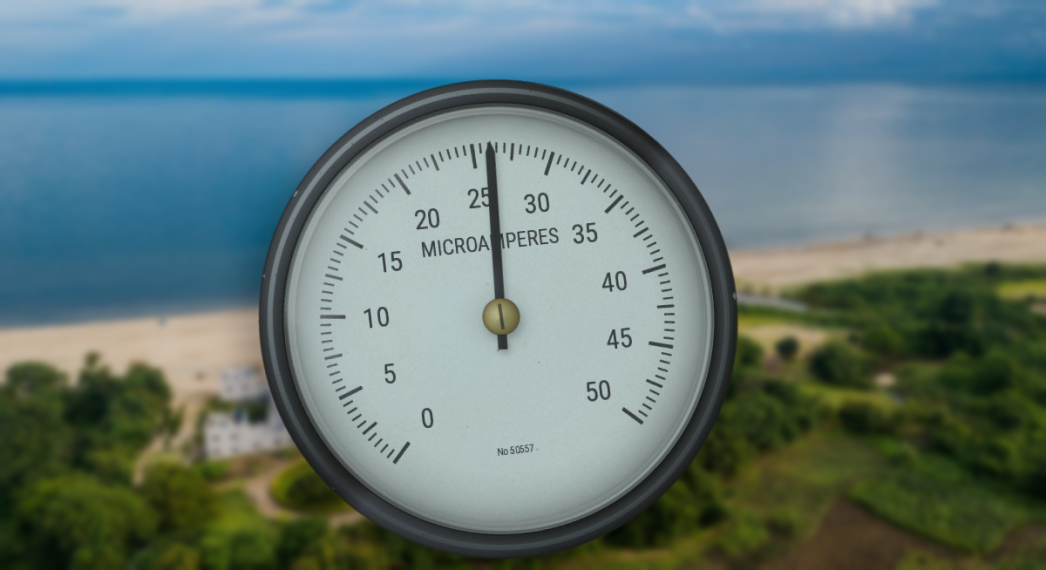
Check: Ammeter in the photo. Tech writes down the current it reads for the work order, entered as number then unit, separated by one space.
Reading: 26 µA
